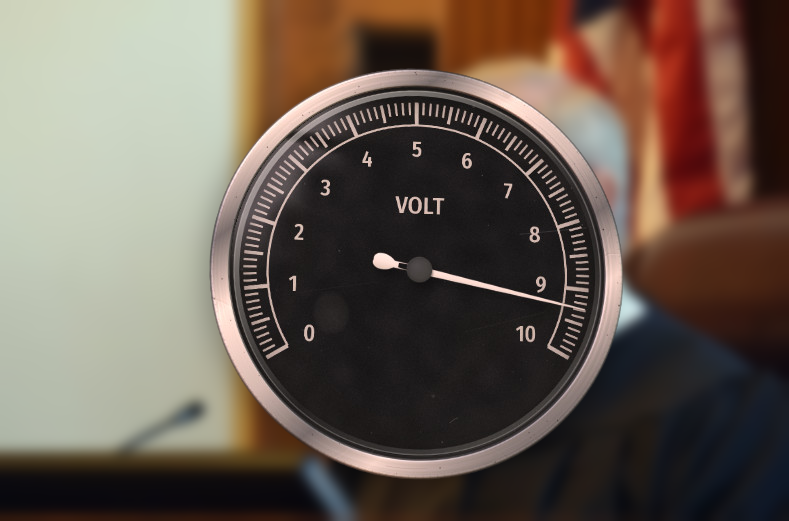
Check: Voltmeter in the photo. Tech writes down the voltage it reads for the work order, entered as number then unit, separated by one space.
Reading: 9.3 V
